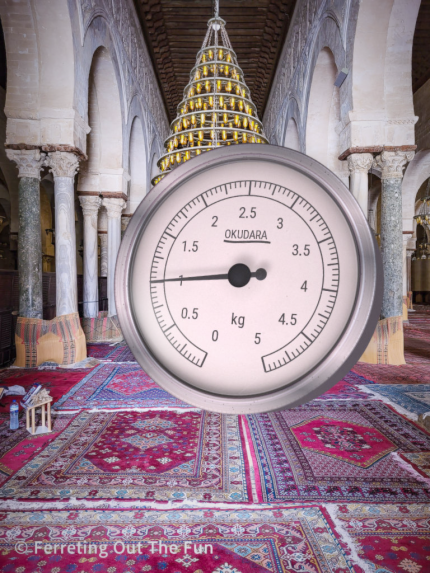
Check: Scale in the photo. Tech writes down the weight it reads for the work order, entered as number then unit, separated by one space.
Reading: 1 kg
